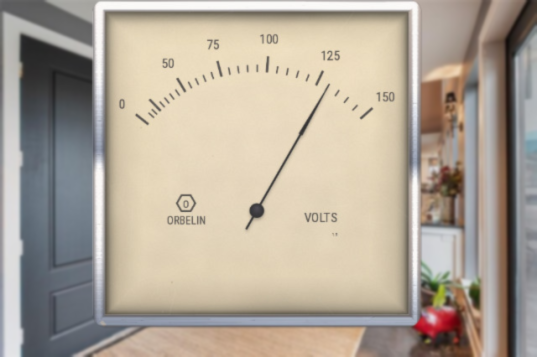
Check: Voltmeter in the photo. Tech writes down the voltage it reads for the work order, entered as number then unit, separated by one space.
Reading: 130 V
